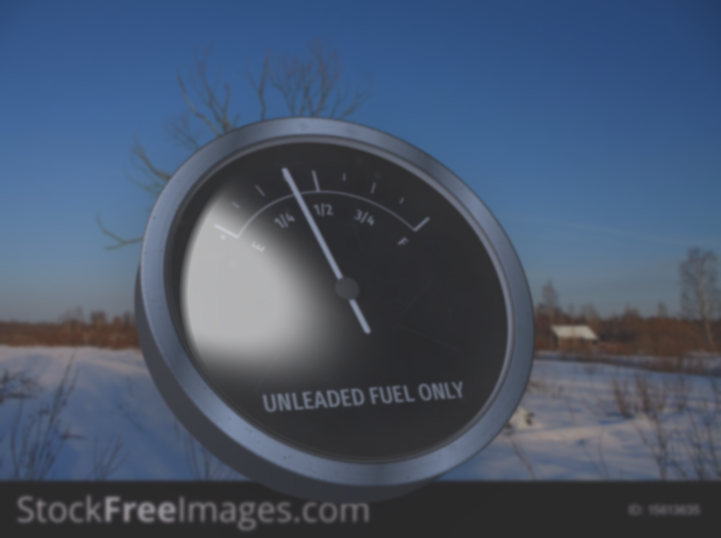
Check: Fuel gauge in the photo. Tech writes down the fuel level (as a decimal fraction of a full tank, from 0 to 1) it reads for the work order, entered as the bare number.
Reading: 0.375
